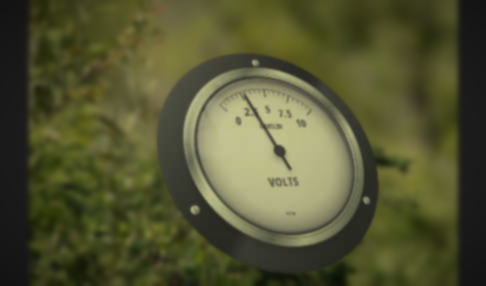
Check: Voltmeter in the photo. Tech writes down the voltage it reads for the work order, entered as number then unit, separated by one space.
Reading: 2.5 V
